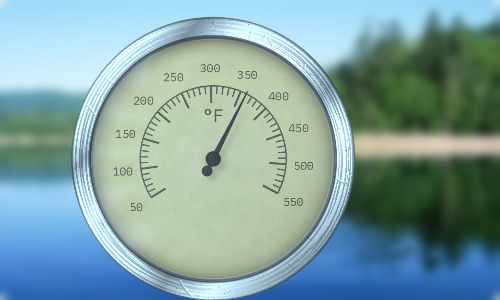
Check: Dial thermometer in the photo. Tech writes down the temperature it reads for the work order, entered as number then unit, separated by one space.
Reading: 360 °F
